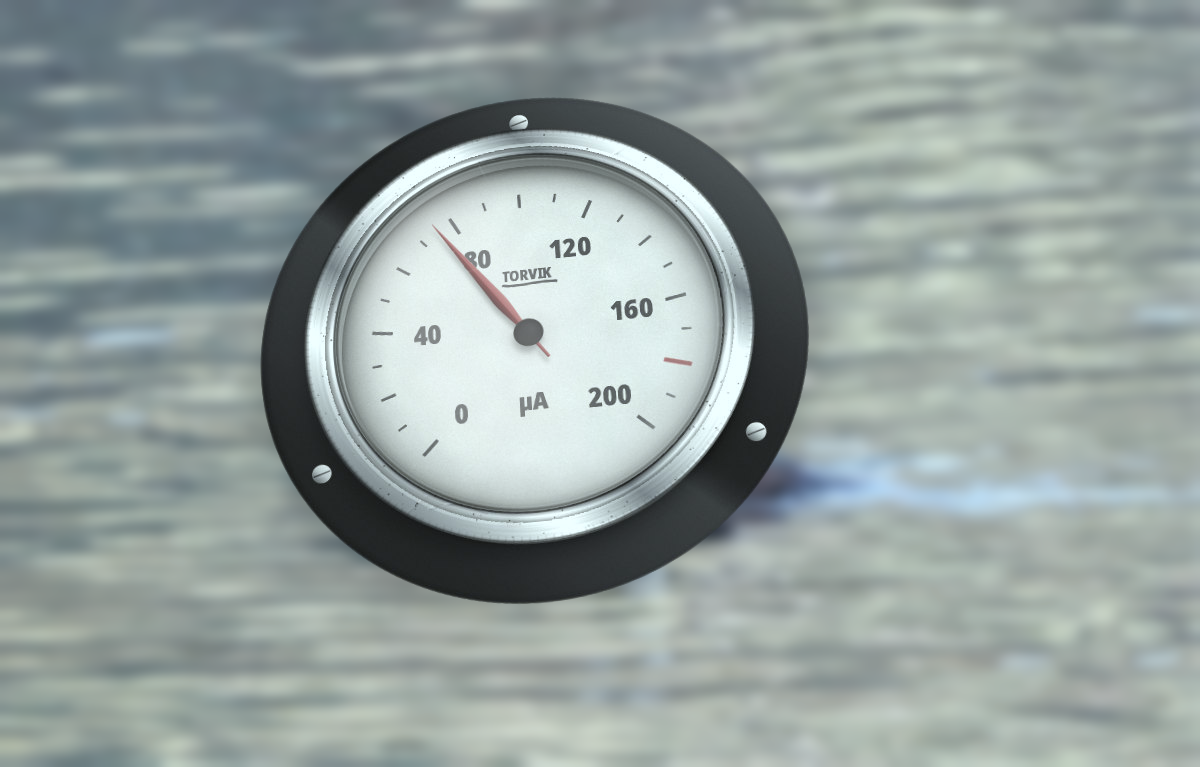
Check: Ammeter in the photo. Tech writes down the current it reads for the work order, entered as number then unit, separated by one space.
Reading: 75 µA
